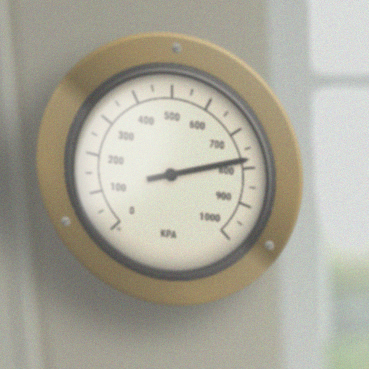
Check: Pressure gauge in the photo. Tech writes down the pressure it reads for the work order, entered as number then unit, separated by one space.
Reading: 775 kPa
